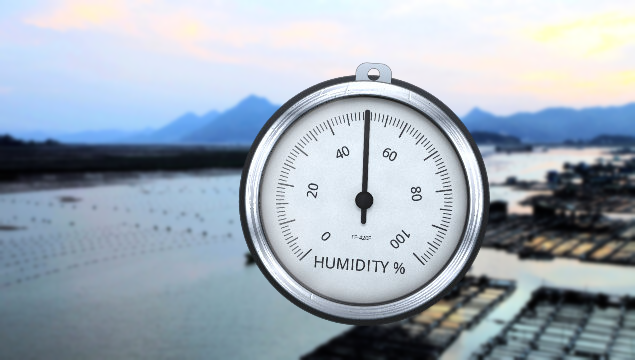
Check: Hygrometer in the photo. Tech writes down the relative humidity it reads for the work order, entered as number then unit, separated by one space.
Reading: 50 %
